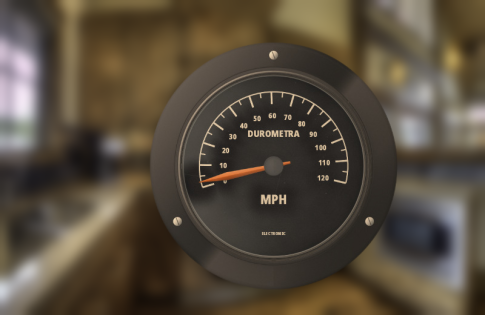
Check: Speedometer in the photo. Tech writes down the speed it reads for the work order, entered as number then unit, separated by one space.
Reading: 2.5 mph
